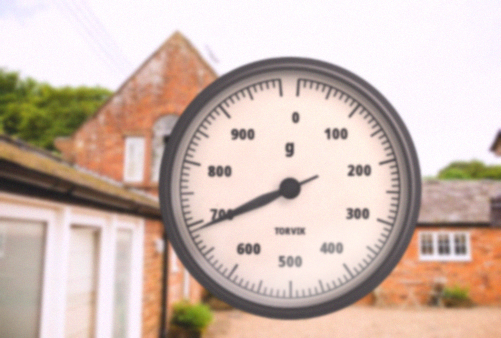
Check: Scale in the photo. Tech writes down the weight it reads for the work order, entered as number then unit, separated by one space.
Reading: 690 g
